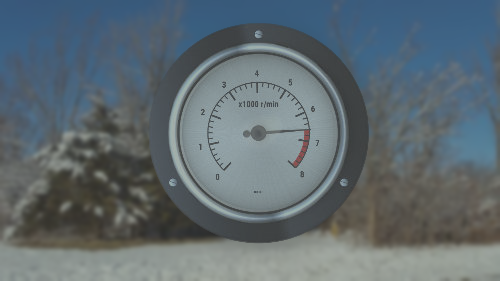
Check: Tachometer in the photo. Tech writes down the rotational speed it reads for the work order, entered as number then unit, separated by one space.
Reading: 6600 rpm
